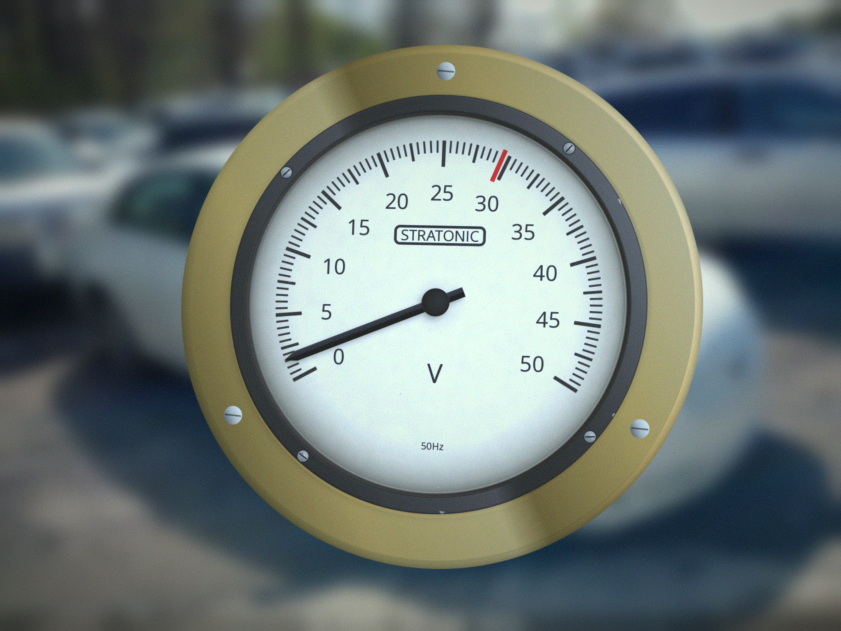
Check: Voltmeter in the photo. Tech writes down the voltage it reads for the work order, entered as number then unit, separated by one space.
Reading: 1.5 V
